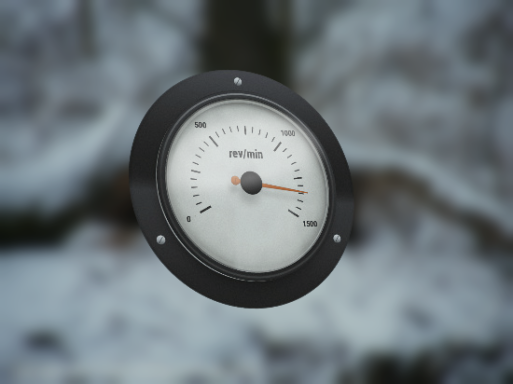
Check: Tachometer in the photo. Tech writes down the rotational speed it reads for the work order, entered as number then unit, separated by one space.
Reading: 1350 rpm
